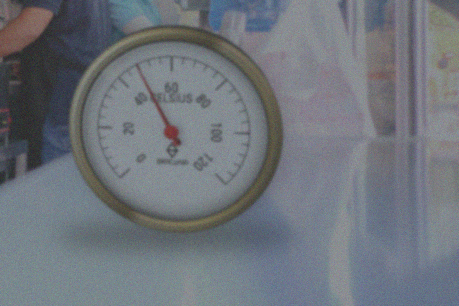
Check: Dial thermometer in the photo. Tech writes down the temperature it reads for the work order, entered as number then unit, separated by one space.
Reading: 48 °C
